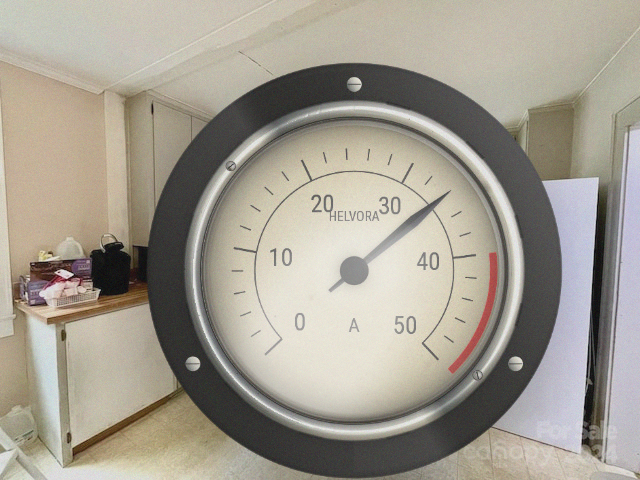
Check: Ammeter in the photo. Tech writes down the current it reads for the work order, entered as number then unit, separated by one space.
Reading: 34 A
